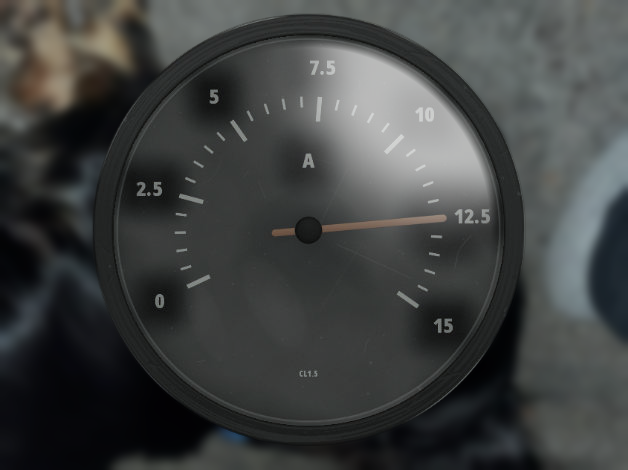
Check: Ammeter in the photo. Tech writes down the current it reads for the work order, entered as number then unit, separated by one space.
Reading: 12.5 A
